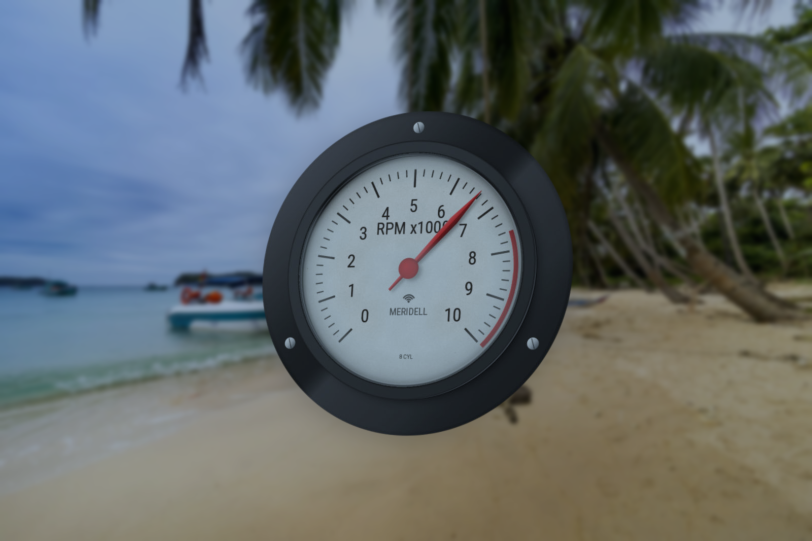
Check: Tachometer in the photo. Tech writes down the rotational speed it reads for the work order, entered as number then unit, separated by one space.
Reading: 6600 rpm
